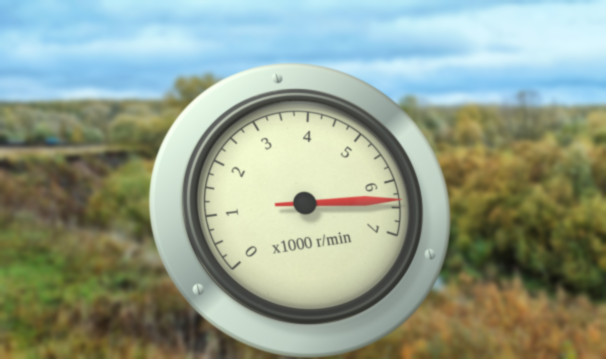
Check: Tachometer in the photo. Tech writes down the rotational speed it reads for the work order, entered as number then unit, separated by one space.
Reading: 6375 rpm
